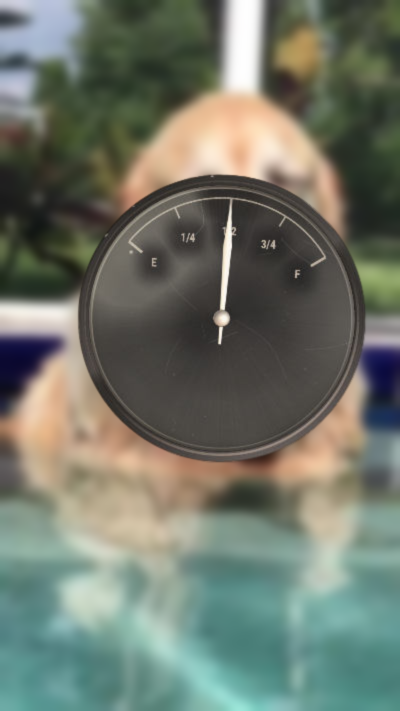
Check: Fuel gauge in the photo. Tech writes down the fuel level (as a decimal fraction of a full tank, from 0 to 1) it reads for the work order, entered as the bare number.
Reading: 0.5
